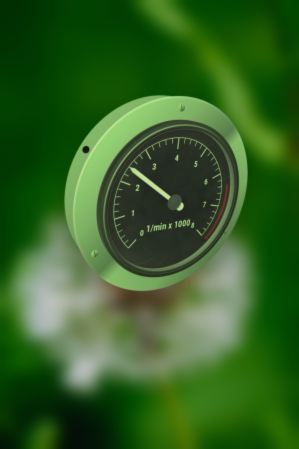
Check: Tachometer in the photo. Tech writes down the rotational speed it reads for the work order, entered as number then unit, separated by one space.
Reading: 2400 rpm
